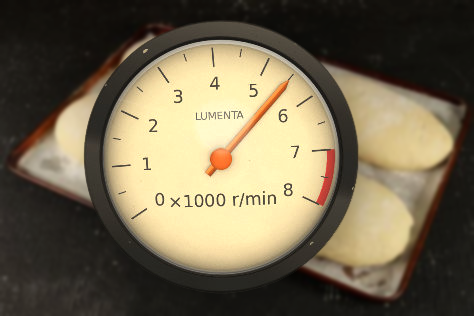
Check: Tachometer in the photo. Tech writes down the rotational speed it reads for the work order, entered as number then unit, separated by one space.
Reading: 5500 rpm
